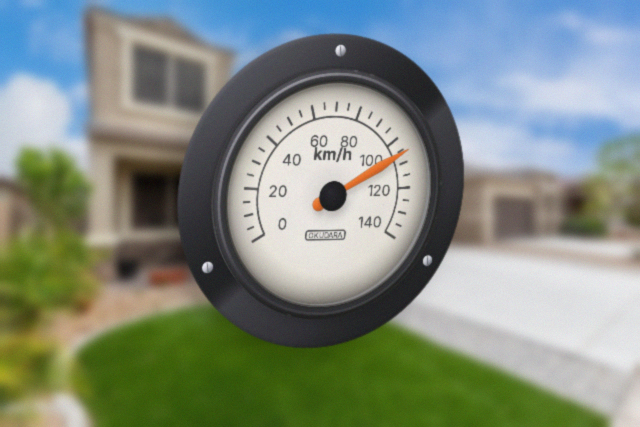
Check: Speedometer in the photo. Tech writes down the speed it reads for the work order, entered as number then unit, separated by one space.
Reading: 105 km/h
